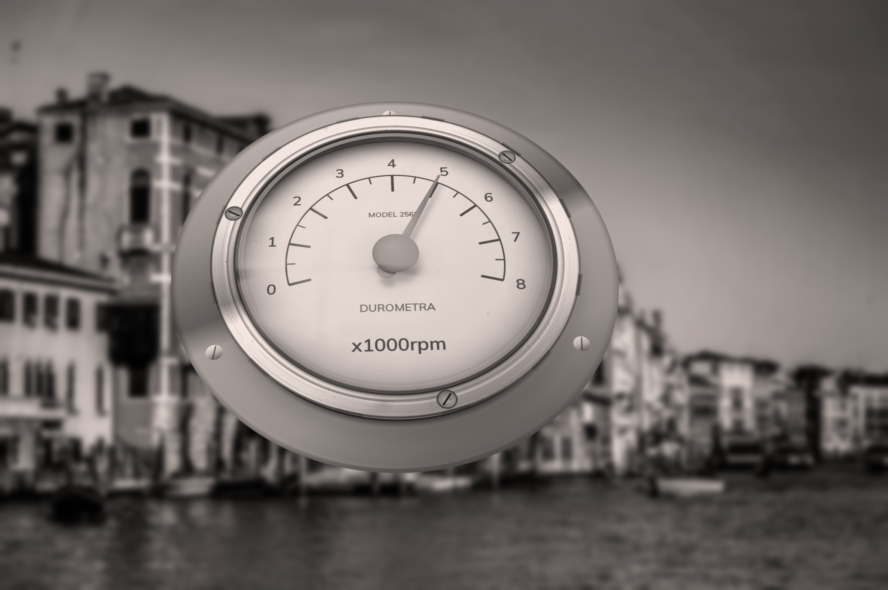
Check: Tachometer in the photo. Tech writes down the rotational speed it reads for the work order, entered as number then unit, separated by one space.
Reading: 5000 rpm
